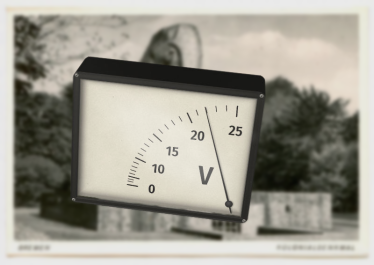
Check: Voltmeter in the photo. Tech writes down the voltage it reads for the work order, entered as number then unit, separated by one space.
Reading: 22 V
